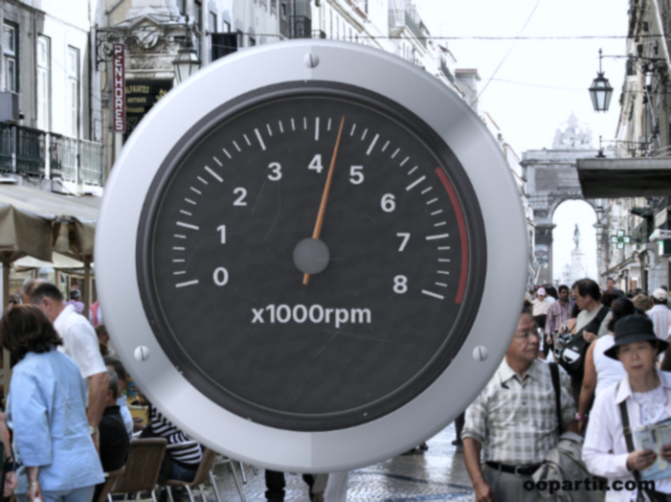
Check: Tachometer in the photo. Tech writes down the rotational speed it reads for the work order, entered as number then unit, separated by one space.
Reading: 4400 rpm
